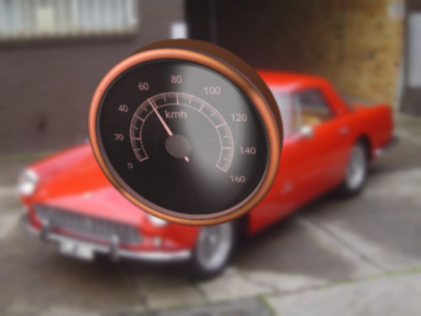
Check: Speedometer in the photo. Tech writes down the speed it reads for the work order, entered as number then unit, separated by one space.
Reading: 60 km/h
